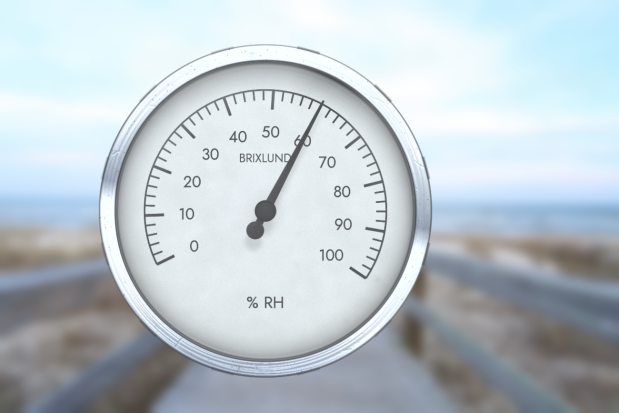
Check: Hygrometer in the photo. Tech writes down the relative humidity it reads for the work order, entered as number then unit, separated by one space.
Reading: 60 %
